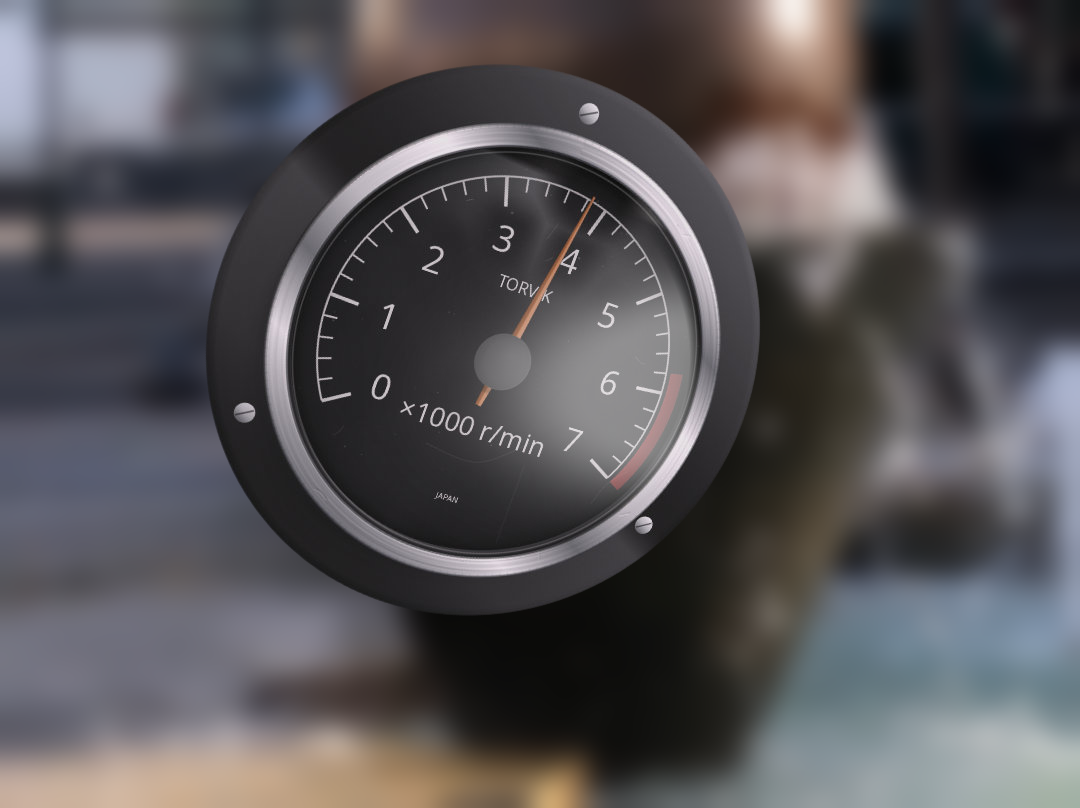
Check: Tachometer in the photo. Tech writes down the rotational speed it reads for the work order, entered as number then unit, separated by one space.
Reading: 3800 rpm
